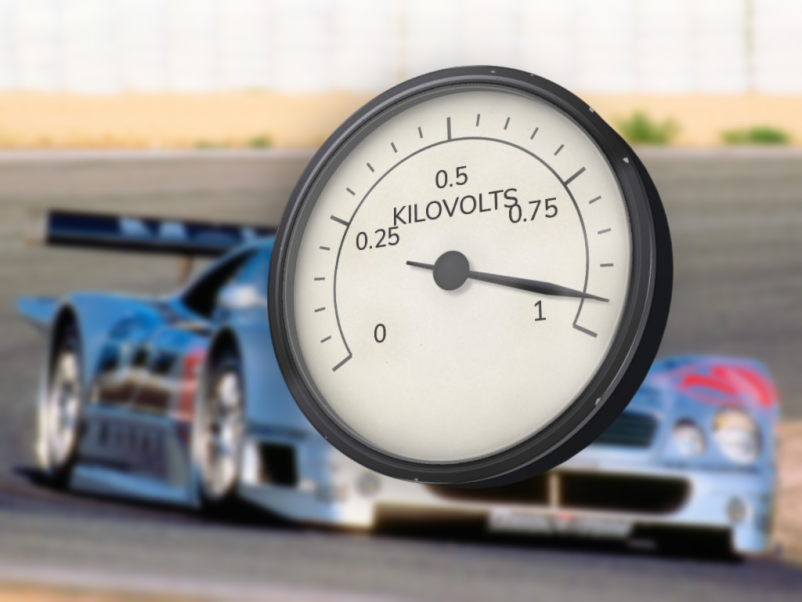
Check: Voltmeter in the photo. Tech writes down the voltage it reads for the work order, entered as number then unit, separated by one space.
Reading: 0.95 kV
